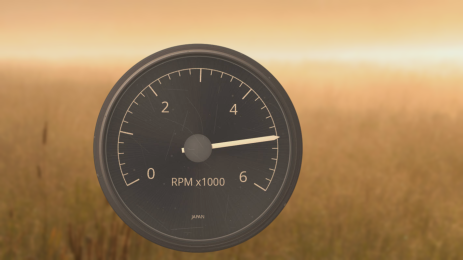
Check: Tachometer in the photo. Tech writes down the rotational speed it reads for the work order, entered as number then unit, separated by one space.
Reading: 5000 rpm
